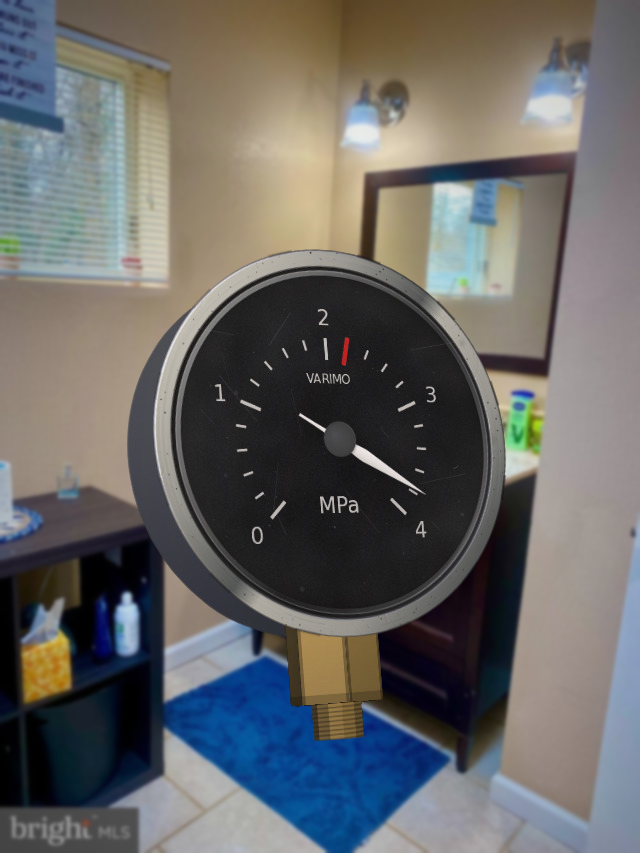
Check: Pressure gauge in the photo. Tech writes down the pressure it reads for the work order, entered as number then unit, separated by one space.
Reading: 3.8 MPa
